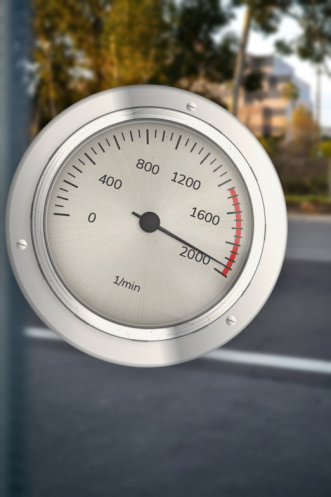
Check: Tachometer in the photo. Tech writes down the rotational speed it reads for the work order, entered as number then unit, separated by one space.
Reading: 1950 rpm
